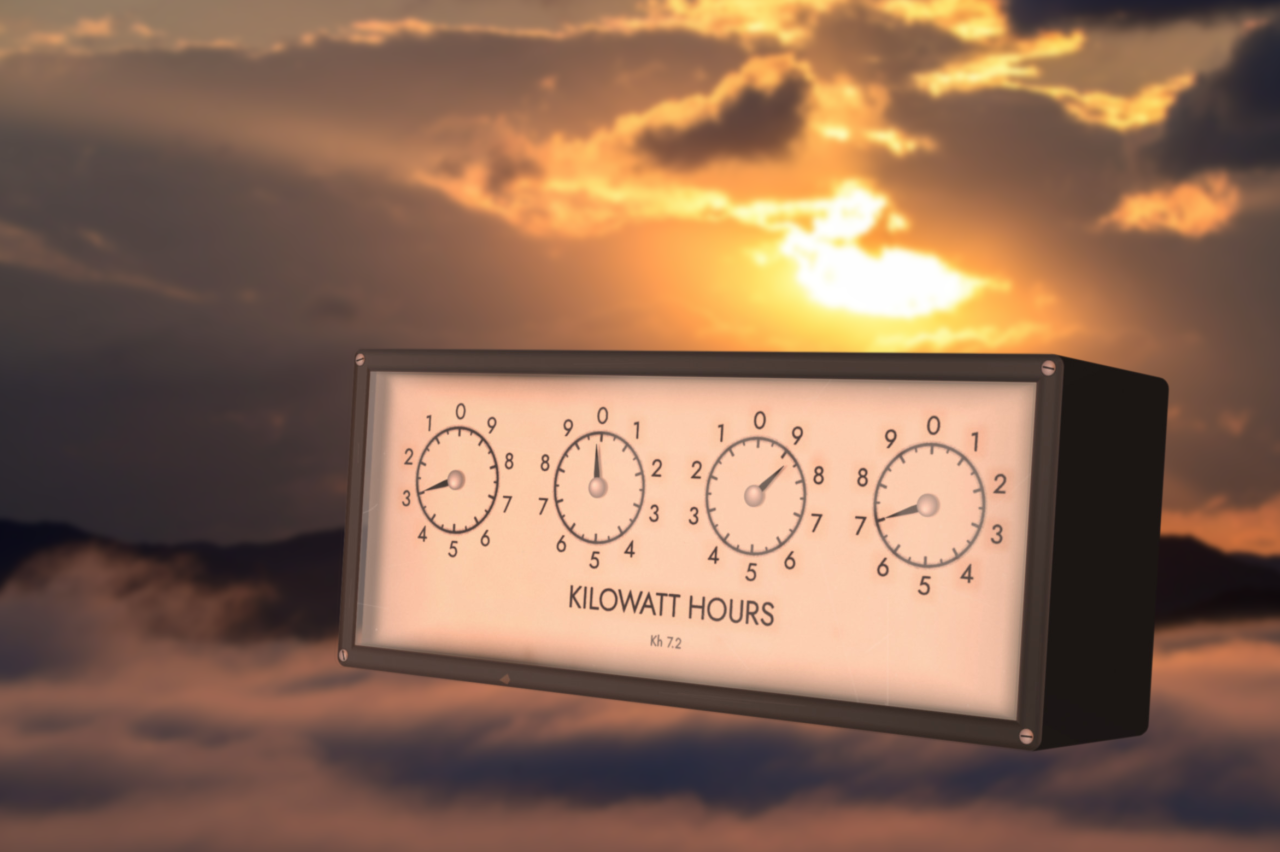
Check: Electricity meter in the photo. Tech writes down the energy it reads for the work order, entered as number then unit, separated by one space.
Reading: 2987 kWh
